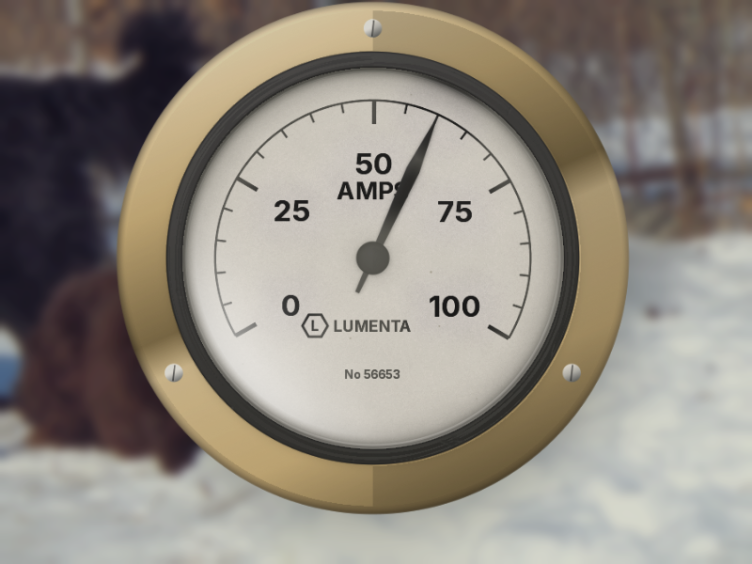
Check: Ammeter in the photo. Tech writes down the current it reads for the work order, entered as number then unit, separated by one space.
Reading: 60 A
